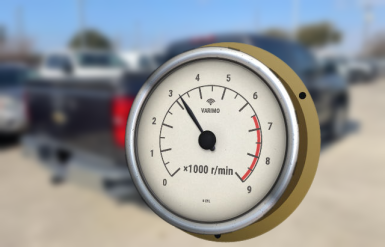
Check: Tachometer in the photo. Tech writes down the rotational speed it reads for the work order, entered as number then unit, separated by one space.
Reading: 3250 rpm
